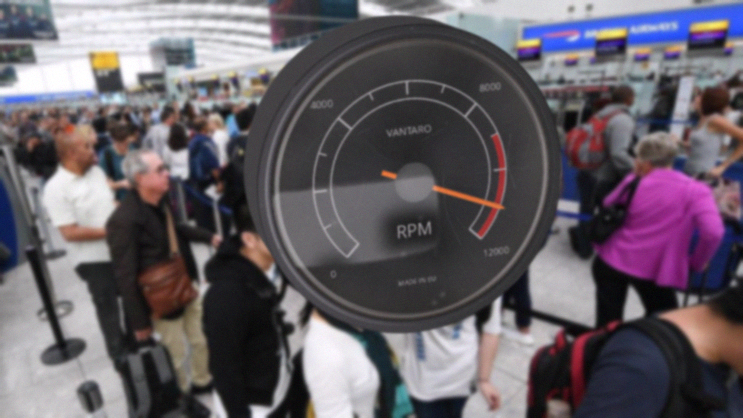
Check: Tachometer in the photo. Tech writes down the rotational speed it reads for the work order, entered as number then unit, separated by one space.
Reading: 11000 rpm
